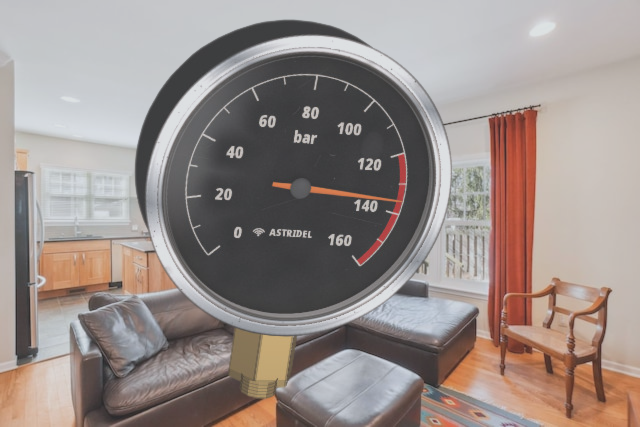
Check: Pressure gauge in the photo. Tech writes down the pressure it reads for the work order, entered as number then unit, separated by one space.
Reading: 135 bar
